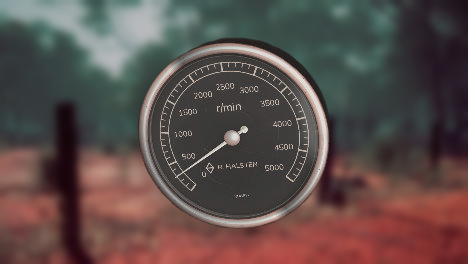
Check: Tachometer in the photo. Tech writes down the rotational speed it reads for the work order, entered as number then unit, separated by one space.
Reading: 300 rpm
